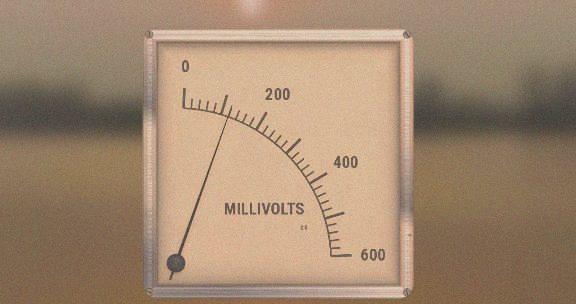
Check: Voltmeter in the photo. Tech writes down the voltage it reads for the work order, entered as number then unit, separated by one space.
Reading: 120 mV
